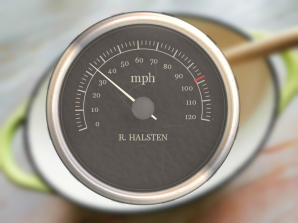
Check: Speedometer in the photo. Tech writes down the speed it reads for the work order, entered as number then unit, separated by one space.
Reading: 34 mph
